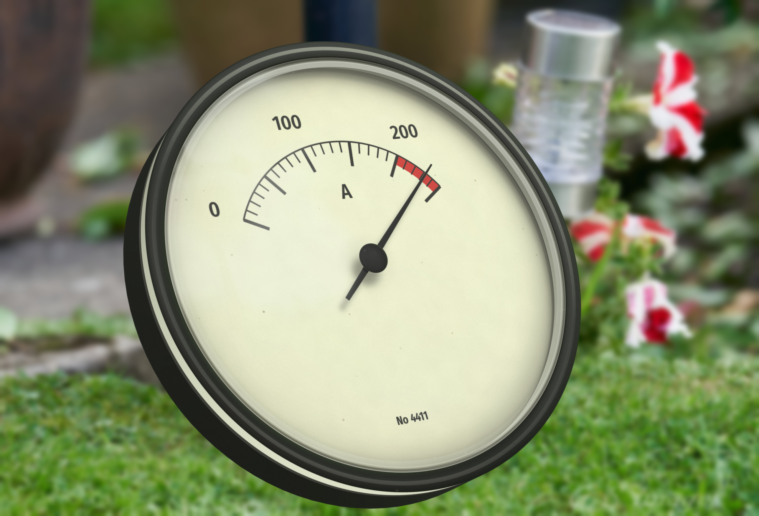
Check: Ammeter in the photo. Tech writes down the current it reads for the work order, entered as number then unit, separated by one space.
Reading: 230 A
